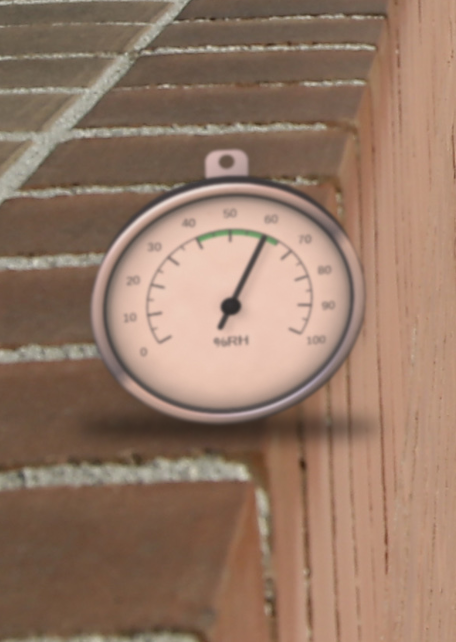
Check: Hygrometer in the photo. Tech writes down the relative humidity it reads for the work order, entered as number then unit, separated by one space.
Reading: 60 %
